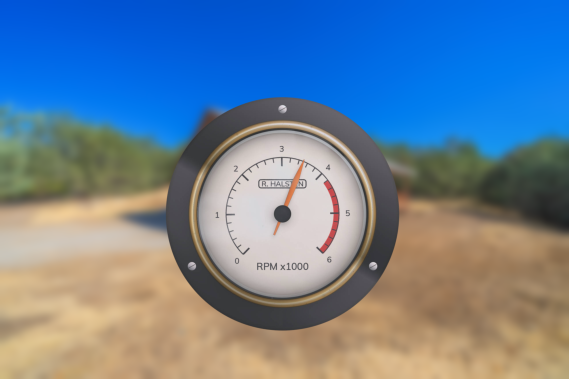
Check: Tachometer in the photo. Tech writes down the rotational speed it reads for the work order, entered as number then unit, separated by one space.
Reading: 3500 rpm
